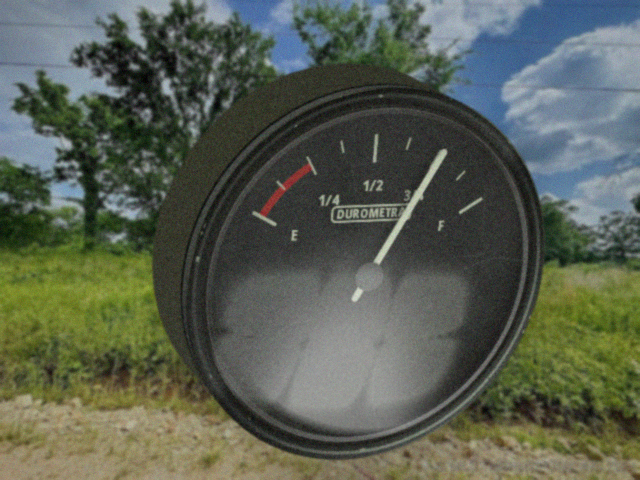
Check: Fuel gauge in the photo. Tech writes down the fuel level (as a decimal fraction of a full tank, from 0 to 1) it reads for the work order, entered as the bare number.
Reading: 0.75
